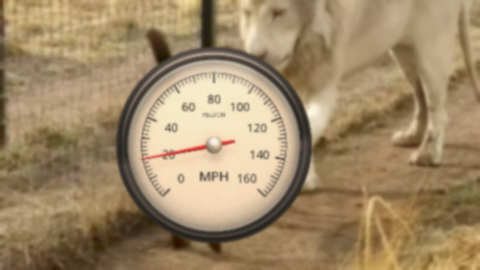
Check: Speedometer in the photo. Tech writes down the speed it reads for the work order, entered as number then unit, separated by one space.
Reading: 20 mph
